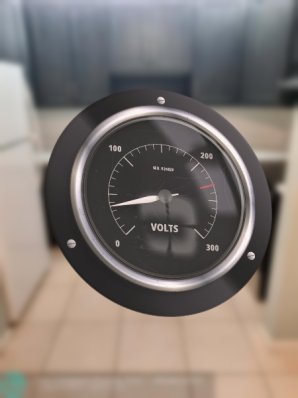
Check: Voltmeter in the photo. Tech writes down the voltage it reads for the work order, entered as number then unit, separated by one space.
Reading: 35 V
